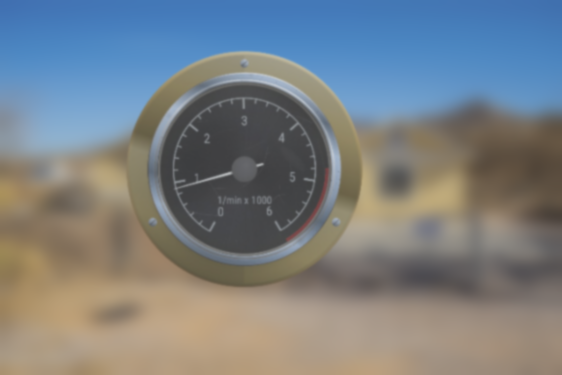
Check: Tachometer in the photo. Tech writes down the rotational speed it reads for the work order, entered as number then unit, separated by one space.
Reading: 900 rpm
